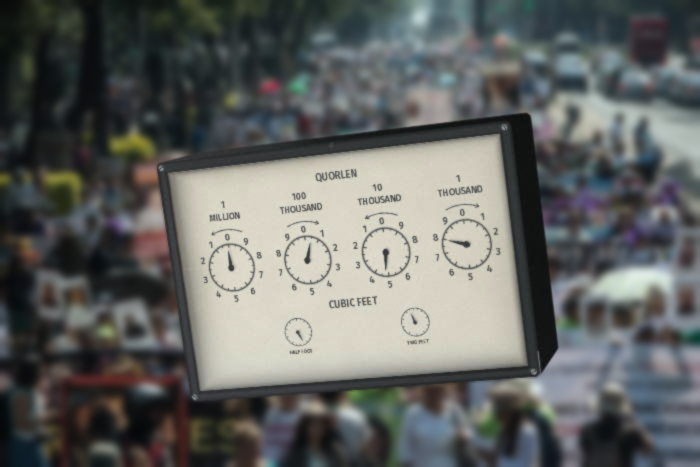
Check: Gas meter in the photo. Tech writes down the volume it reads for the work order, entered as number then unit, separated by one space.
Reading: 4800 ft³
